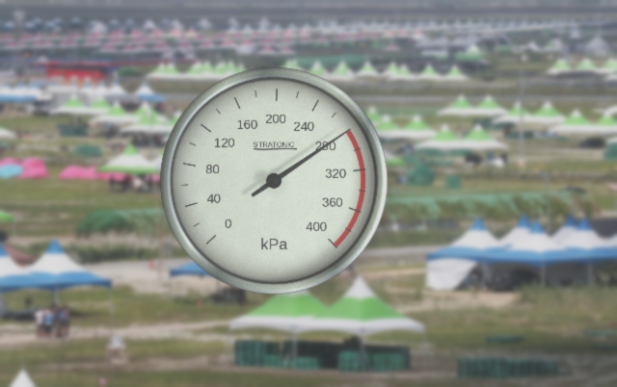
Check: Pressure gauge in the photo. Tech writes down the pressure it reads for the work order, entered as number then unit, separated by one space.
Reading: 280 kPa
